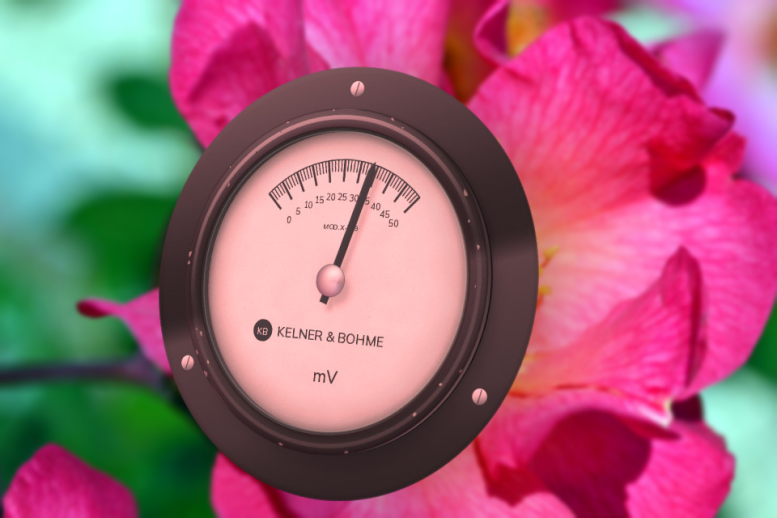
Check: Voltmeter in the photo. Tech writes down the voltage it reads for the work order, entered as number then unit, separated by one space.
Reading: 35 mV
